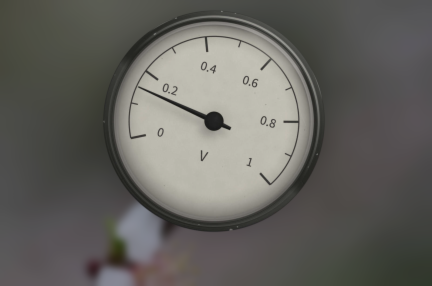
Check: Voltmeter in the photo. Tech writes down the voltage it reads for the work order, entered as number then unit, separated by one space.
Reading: 0.15 V
